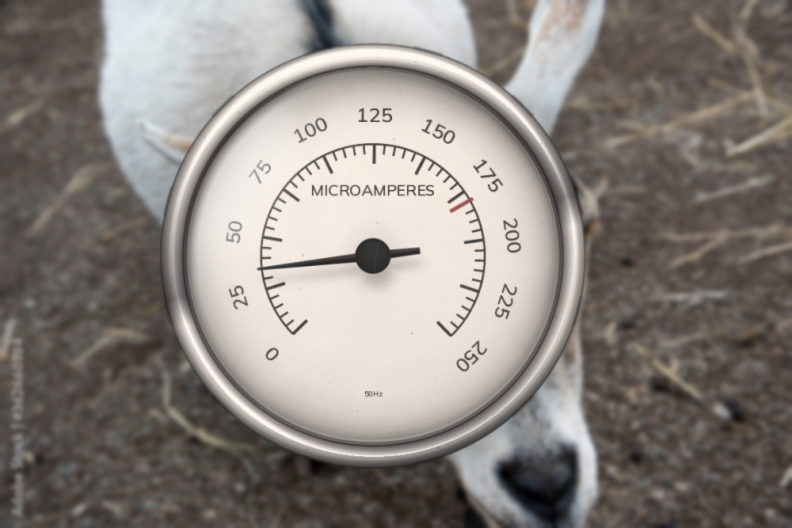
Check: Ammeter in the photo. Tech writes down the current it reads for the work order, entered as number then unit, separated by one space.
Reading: 35 µA
